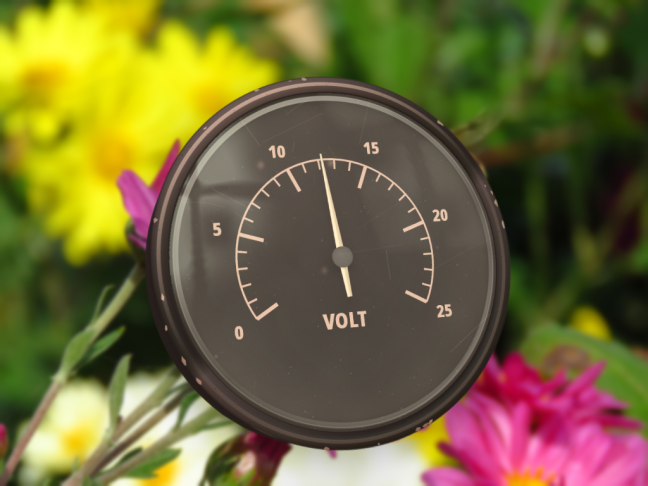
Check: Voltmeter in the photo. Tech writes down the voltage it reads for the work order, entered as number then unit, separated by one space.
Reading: 12 V
